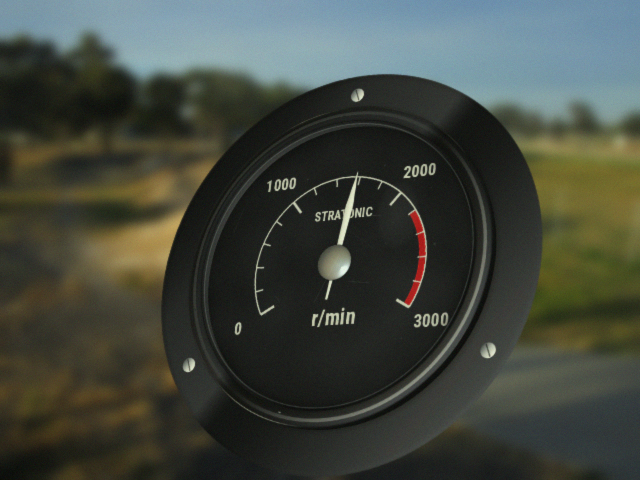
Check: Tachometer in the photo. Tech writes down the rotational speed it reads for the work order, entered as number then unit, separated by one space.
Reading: 1600 rpm
